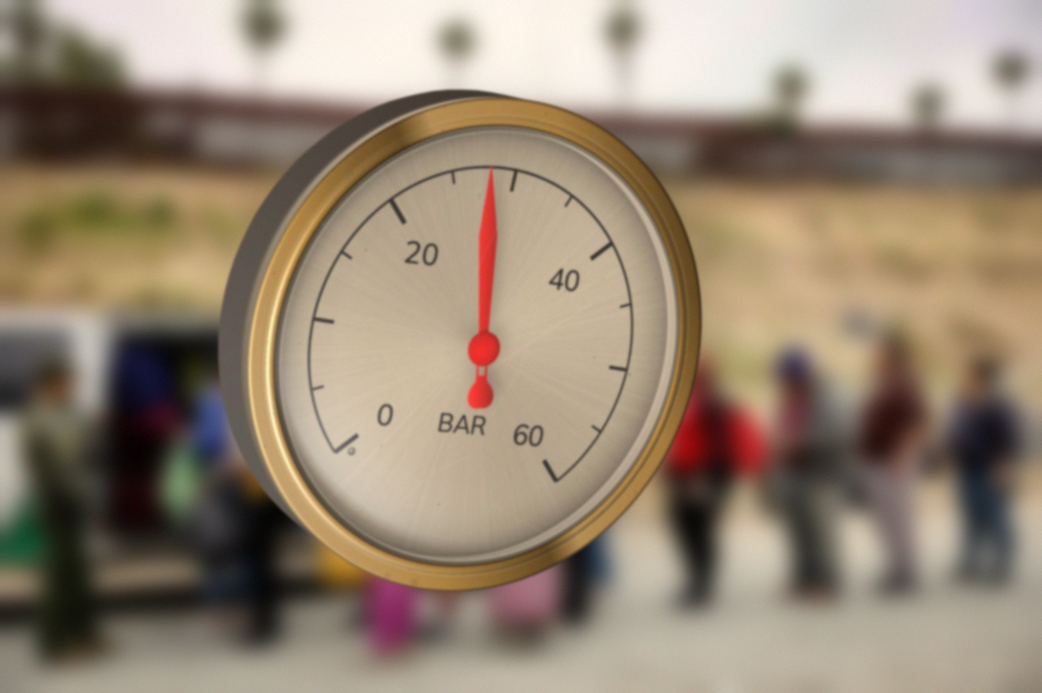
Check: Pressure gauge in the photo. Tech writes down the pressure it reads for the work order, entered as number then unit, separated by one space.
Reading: 27.5 bar
